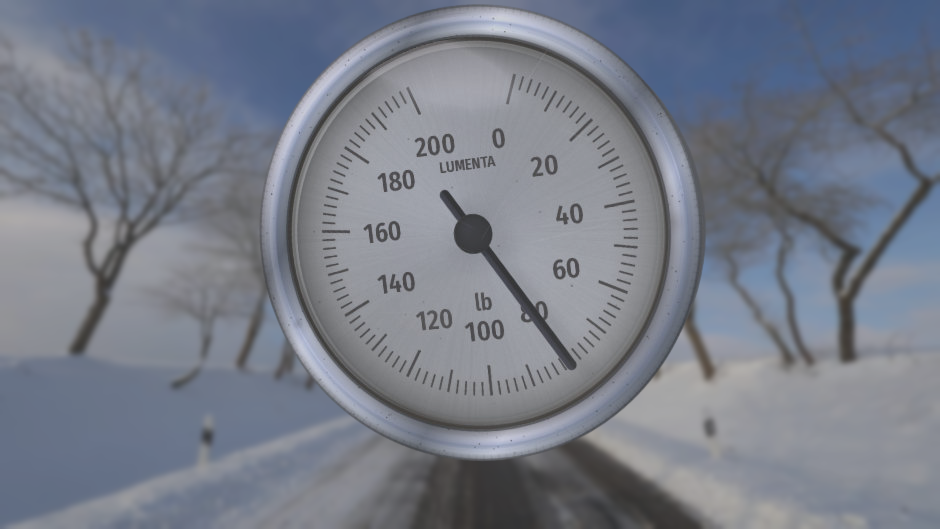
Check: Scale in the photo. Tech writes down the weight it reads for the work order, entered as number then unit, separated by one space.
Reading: 80 lb
